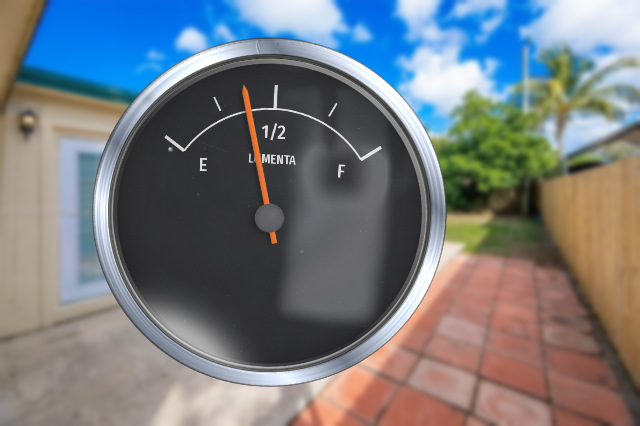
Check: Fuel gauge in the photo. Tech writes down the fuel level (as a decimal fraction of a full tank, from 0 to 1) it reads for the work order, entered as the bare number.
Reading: 0.375
